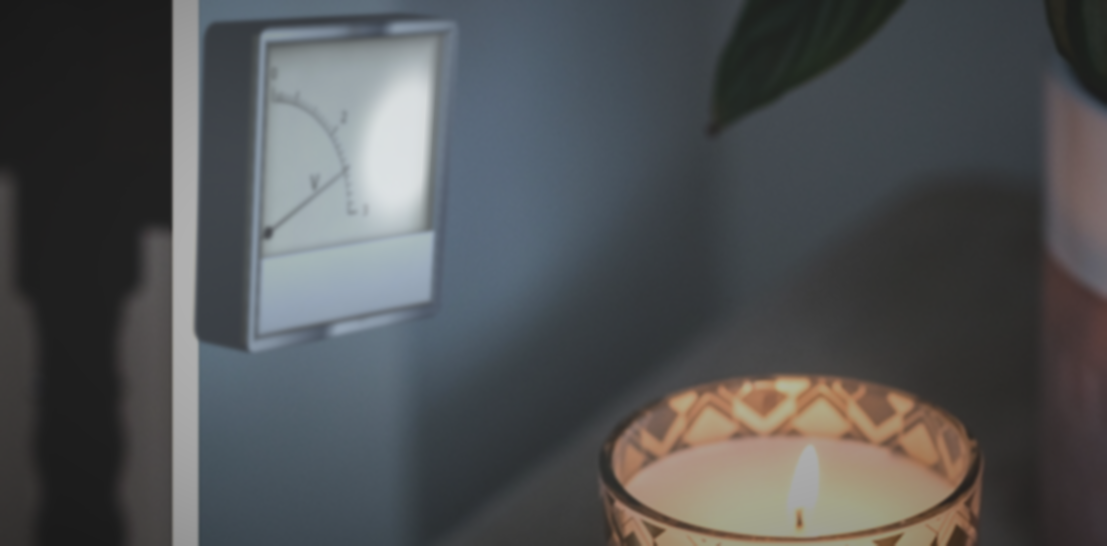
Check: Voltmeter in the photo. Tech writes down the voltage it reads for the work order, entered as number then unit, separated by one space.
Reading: 2.5 V
